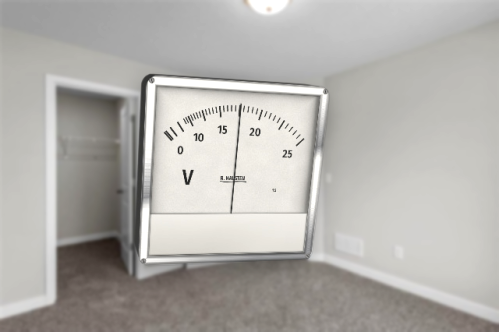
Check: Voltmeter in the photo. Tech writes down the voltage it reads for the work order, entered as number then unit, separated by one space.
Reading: 17.5 V
